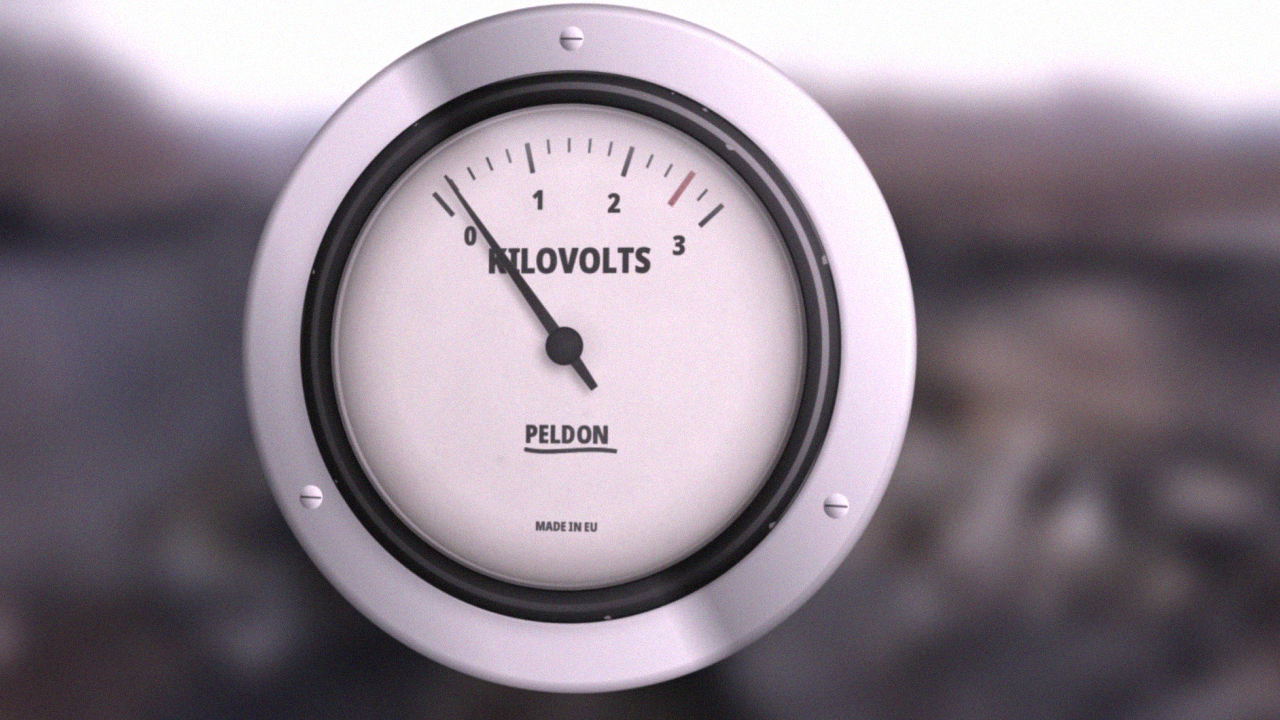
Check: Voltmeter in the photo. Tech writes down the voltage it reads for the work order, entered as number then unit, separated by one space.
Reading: 0.2 kV
